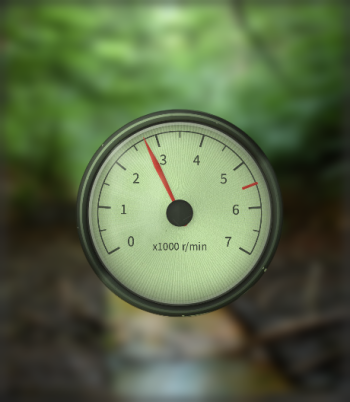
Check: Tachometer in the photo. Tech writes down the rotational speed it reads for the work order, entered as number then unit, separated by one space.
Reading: 2750 rpm
